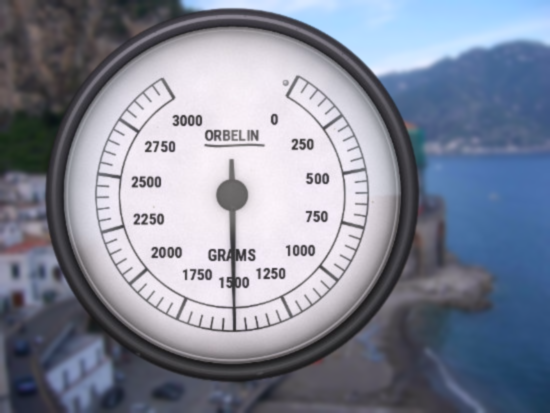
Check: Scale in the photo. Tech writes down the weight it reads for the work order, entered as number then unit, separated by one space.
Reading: 1500 g
